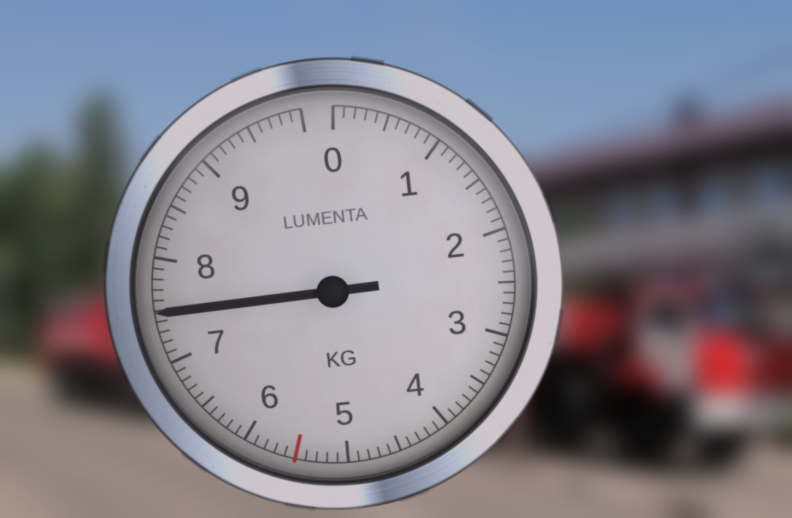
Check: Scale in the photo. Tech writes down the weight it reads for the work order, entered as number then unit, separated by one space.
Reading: 7.5 kg
